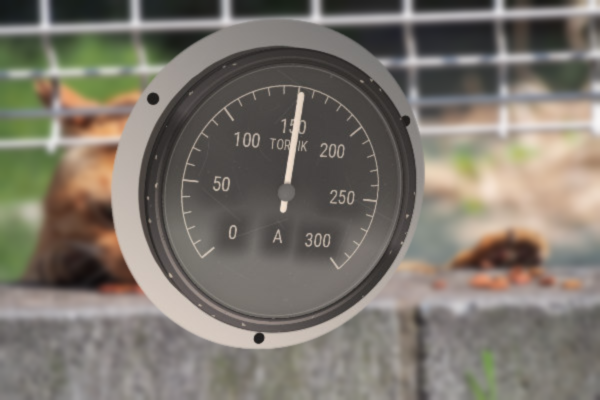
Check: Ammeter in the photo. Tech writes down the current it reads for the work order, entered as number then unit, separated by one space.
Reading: 150 A
